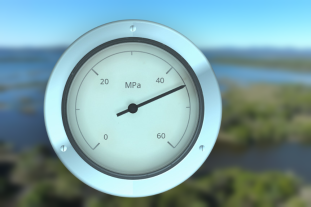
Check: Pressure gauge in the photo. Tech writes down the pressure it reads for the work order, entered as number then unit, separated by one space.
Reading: 45 MPa
